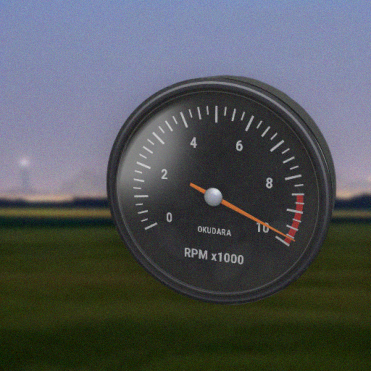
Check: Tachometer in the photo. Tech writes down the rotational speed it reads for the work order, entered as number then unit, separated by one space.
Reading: 9750 rpm
